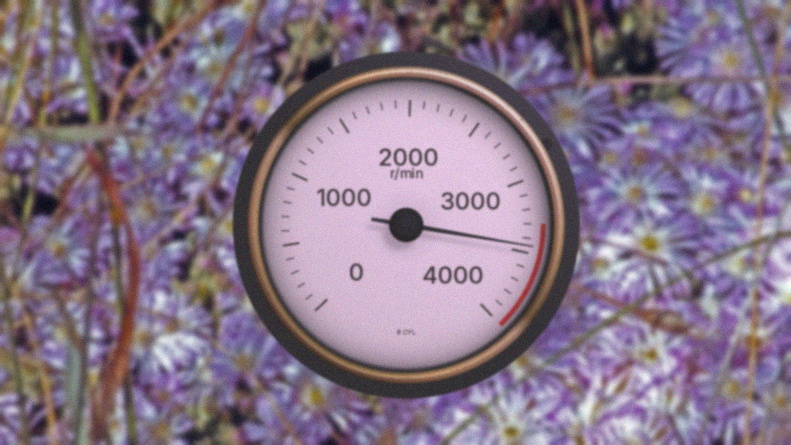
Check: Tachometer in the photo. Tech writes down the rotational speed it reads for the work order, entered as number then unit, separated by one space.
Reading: 3450 rpm
